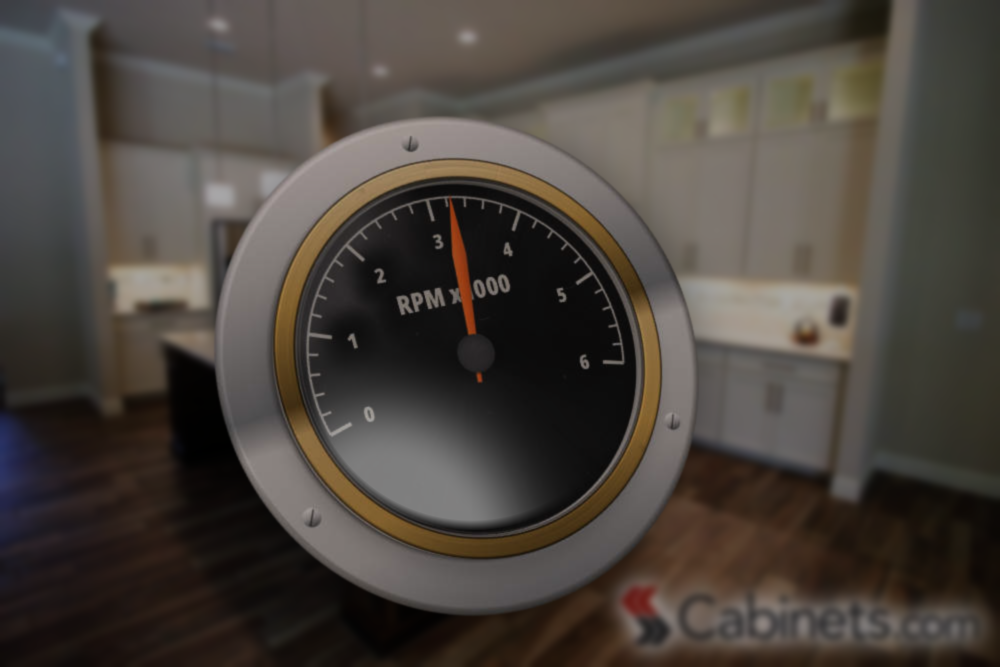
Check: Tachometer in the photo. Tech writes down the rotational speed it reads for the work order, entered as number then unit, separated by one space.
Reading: 3200 rpm
